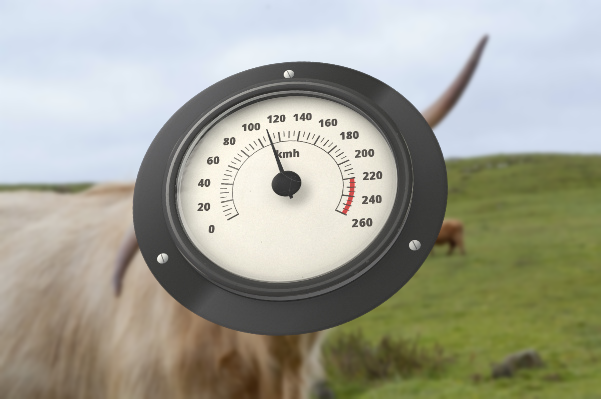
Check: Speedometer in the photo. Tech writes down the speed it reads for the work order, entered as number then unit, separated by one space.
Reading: 110 km/h
